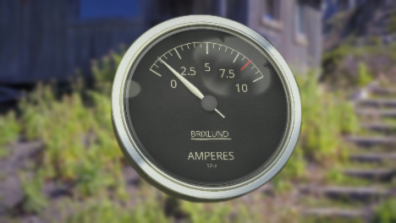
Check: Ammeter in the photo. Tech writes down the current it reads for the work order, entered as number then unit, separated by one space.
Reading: 1 A
